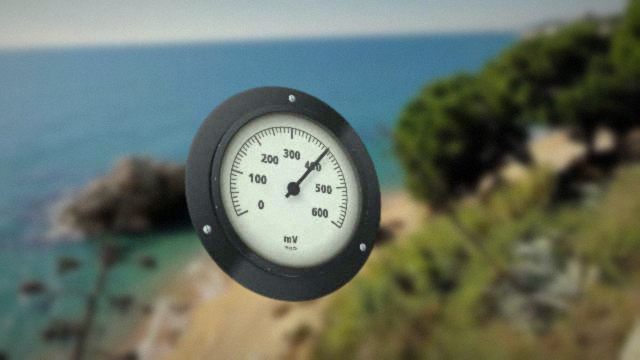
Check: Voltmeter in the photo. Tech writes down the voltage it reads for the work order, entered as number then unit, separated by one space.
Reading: 400 mV
